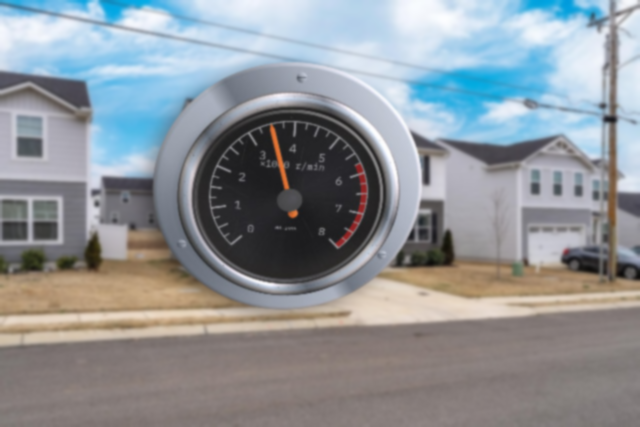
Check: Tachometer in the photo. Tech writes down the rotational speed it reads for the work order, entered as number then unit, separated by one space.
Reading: 3500 rpm
